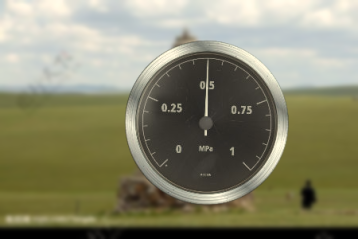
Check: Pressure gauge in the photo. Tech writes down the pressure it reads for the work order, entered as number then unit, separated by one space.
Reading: 0.5 MPa
